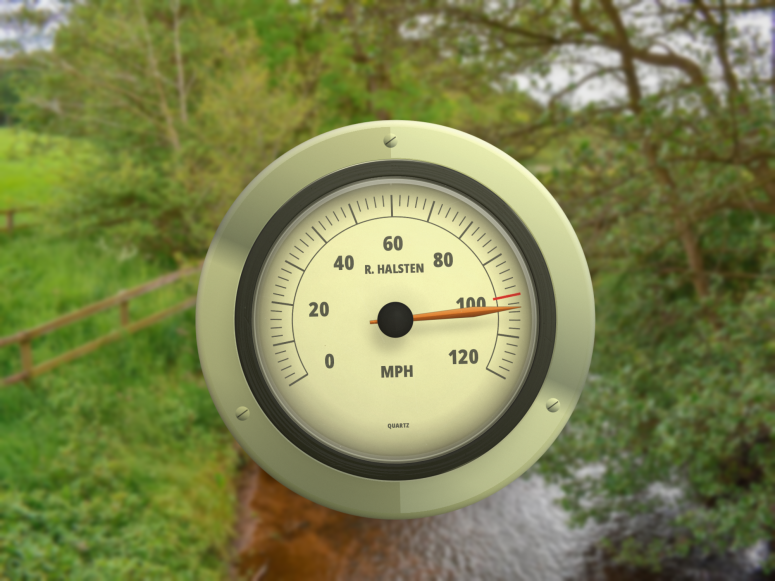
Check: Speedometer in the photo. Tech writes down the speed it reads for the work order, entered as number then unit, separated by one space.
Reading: 103 mph
